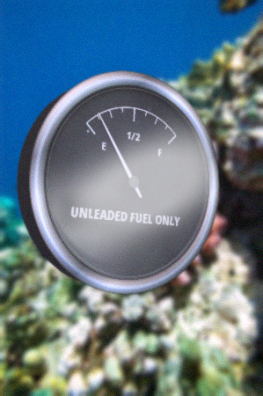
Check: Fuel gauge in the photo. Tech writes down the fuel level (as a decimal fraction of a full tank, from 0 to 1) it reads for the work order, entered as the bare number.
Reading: 0.125
